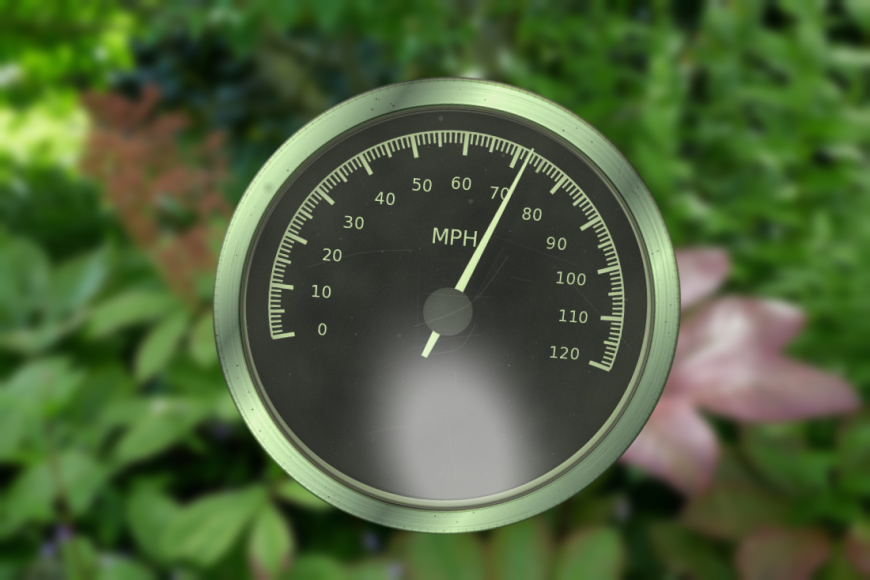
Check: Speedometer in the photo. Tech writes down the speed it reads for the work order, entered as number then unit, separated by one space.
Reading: 72 mph
